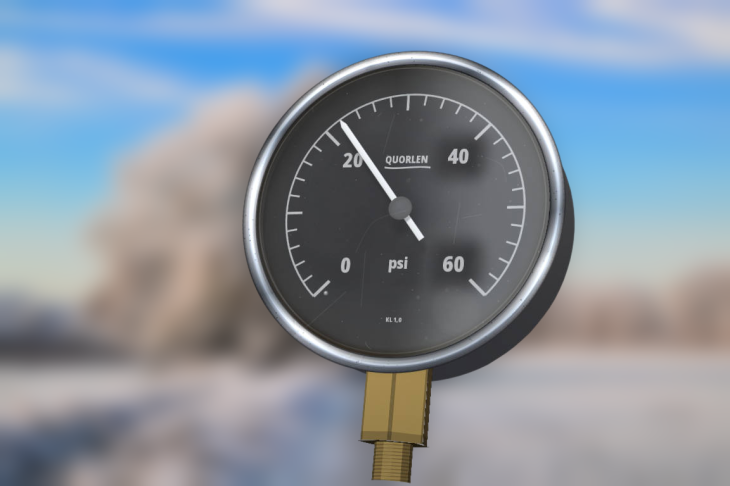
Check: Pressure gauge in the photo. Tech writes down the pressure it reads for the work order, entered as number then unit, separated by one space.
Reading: 22 psi
